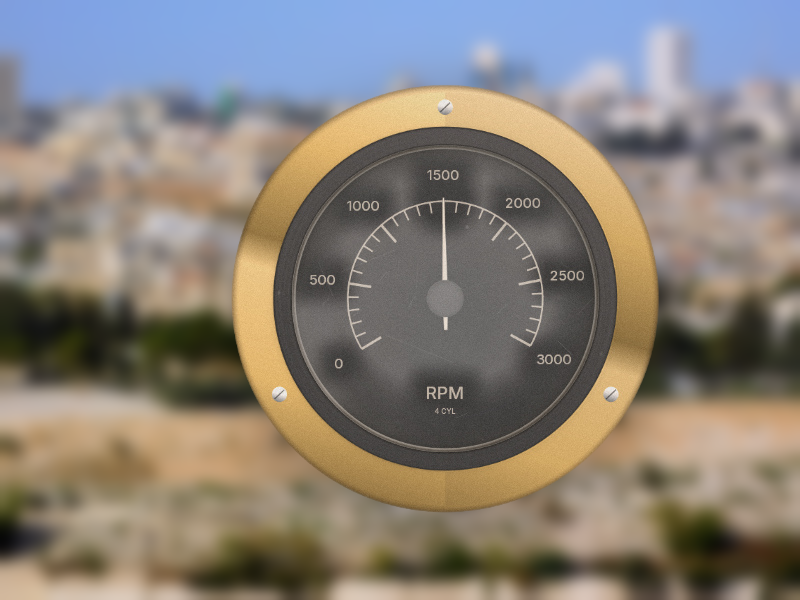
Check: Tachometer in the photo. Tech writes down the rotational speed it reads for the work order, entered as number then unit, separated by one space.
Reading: 1500 rpm
